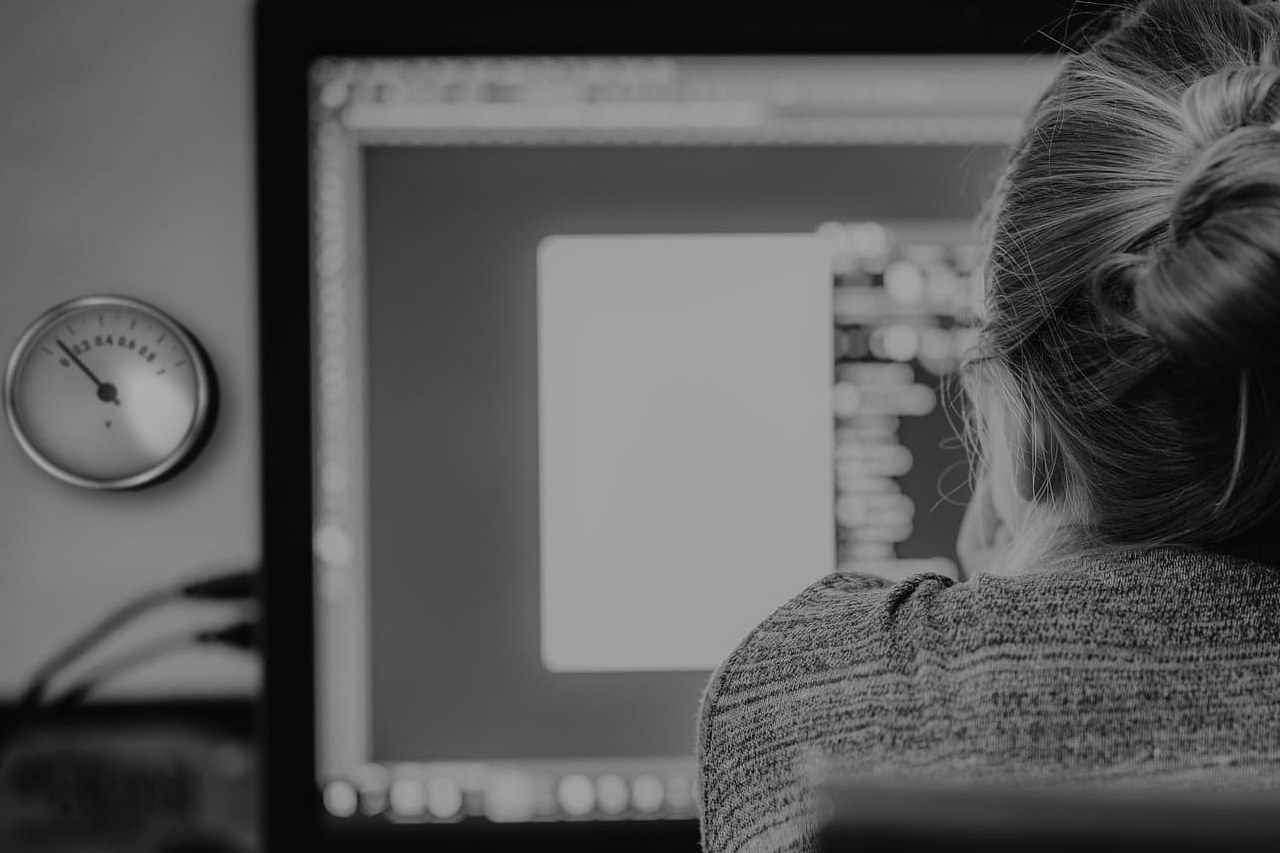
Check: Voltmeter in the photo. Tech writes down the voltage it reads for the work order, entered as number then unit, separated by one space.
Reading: 0.1 V
